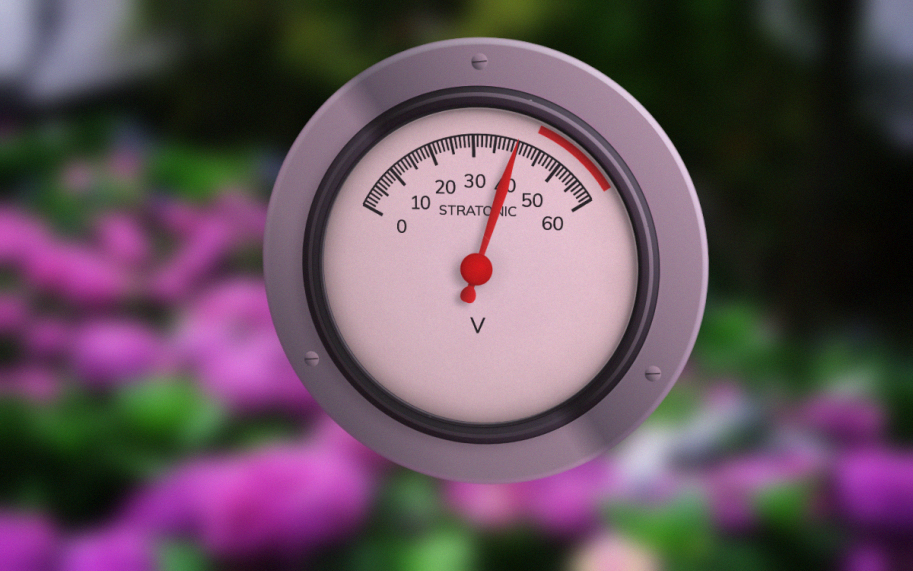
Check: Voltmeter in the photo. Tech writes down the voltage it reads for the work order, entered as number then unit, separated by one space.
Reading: 40 V
